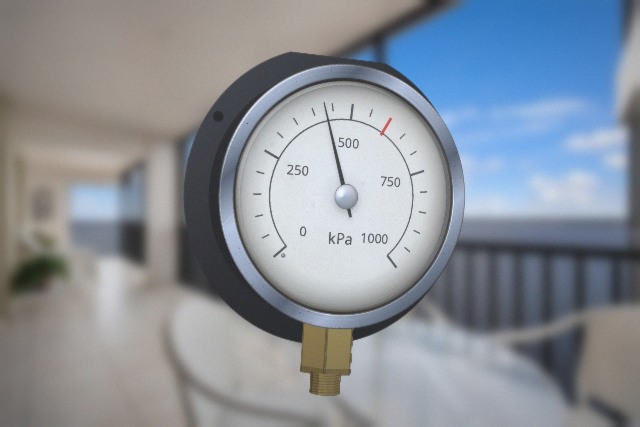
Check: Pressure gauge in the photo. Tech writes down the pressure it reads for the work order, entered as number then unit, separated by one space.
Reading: 425 kPa
